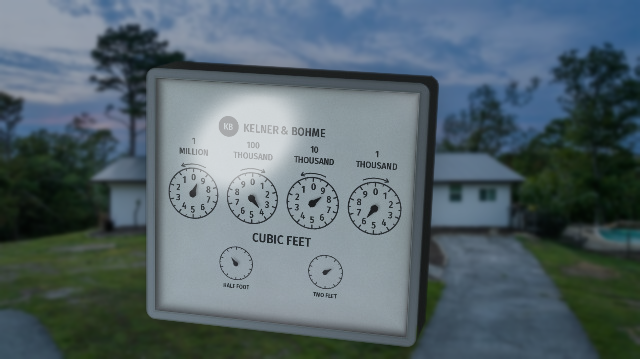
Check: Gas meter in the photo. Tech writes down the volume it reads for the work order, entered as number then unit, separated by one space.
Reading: 938600 ft³
